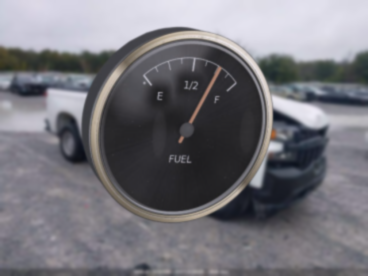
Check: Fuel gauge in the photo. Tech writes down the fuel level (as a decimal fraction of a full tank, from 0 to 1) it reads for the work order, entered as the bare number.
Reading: 0.75
